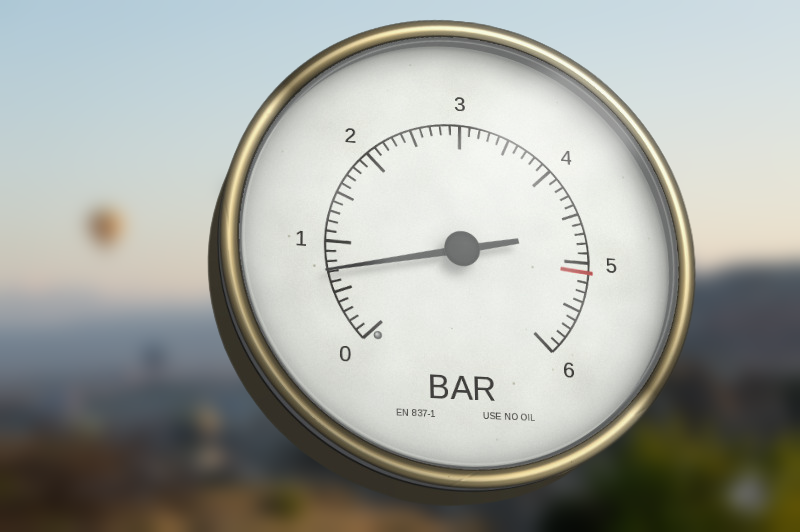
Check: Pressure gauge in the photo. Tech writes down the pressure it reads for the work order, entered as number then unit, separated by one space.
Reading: 0.7 bar
